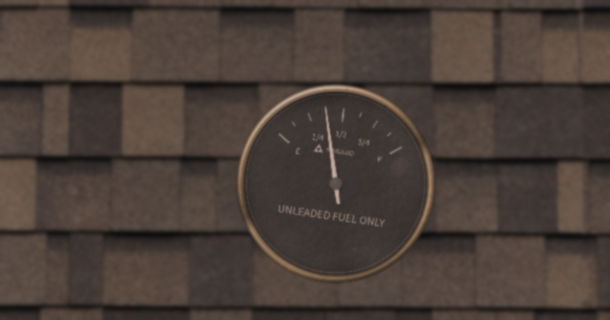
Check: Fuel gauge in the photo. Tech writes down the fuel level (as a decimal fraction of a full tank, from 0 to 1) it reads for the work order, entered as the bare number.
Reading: 0.375
